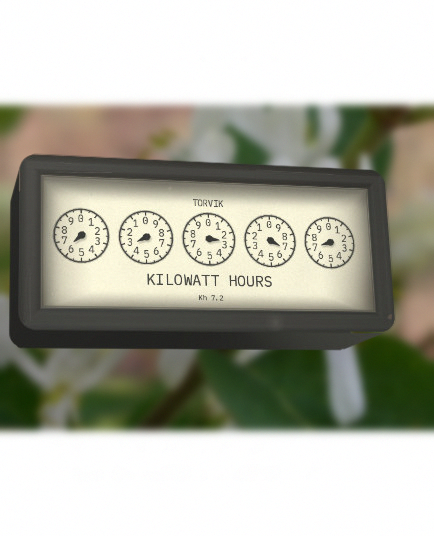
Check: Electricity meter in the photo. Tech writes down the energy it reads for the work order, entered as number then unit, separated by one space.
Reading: 63267 kWh
